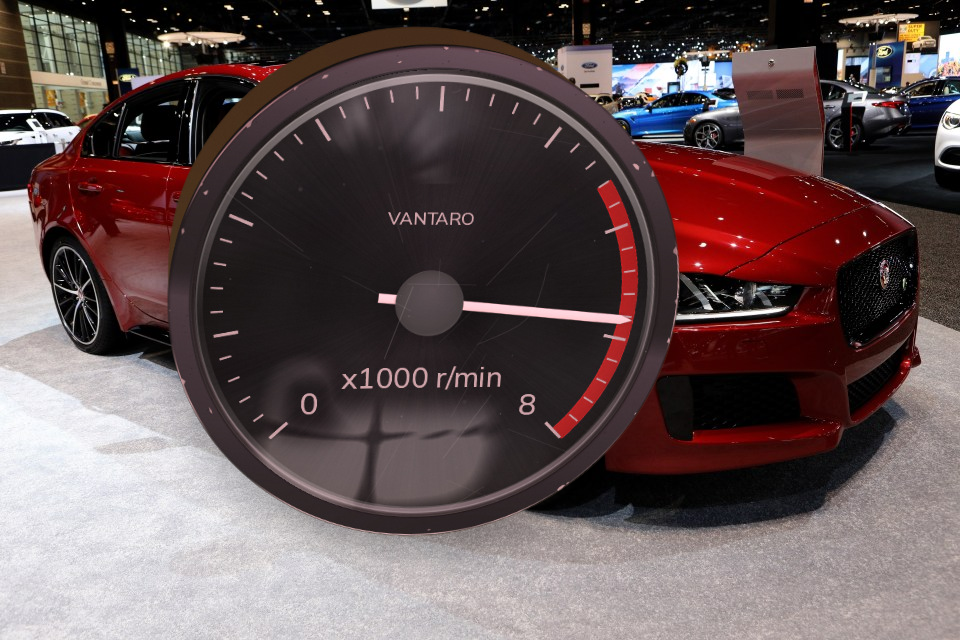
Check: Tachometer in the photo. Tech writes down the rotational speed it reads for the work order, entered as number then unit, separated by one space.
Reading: 6800 rpm
